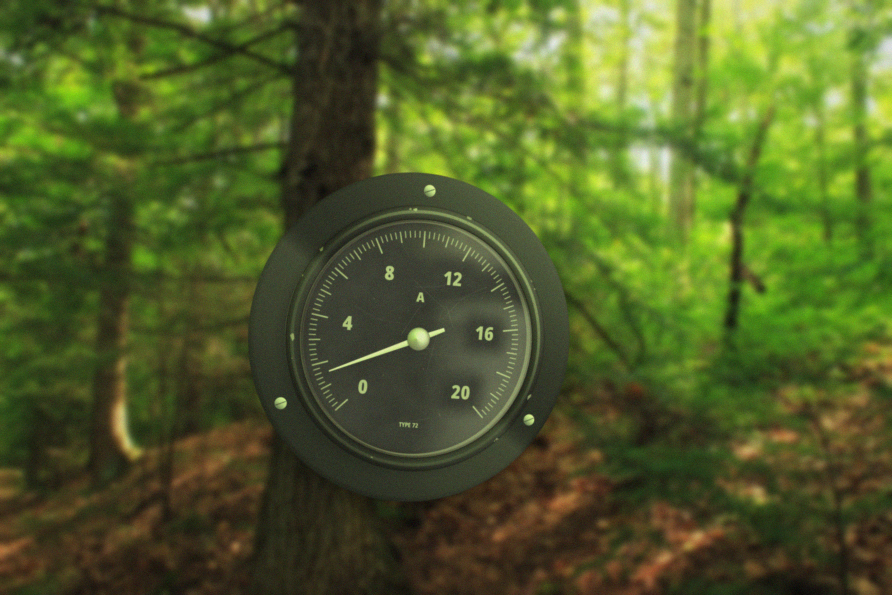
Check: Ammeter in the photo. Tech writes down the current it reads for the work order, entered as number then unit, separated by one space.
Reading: 1.6 A
